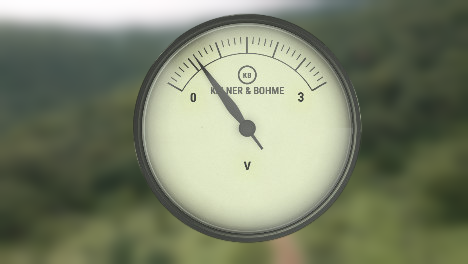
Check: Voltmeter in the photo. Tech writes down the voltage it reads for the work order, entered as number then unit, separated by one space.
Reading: 0.6 V
